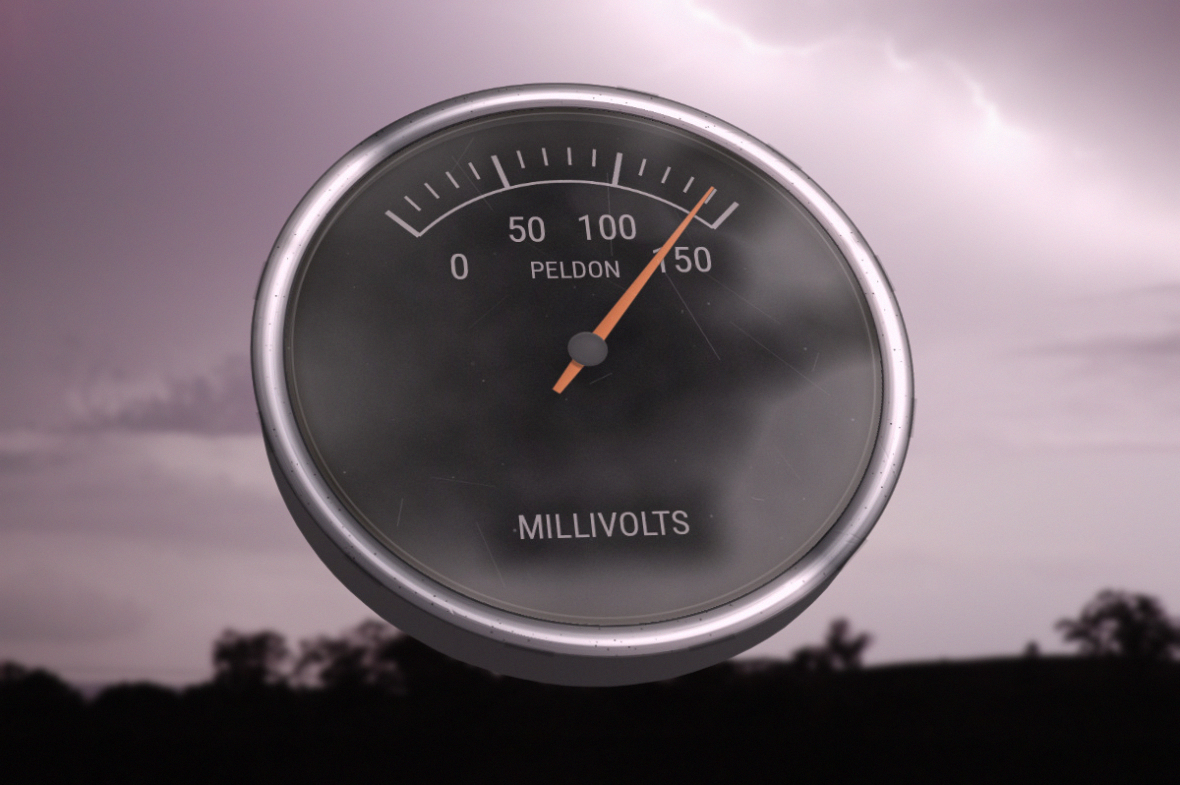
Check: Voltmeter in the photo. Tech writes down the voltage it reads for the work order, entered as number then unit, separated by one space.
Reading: 140 mV
